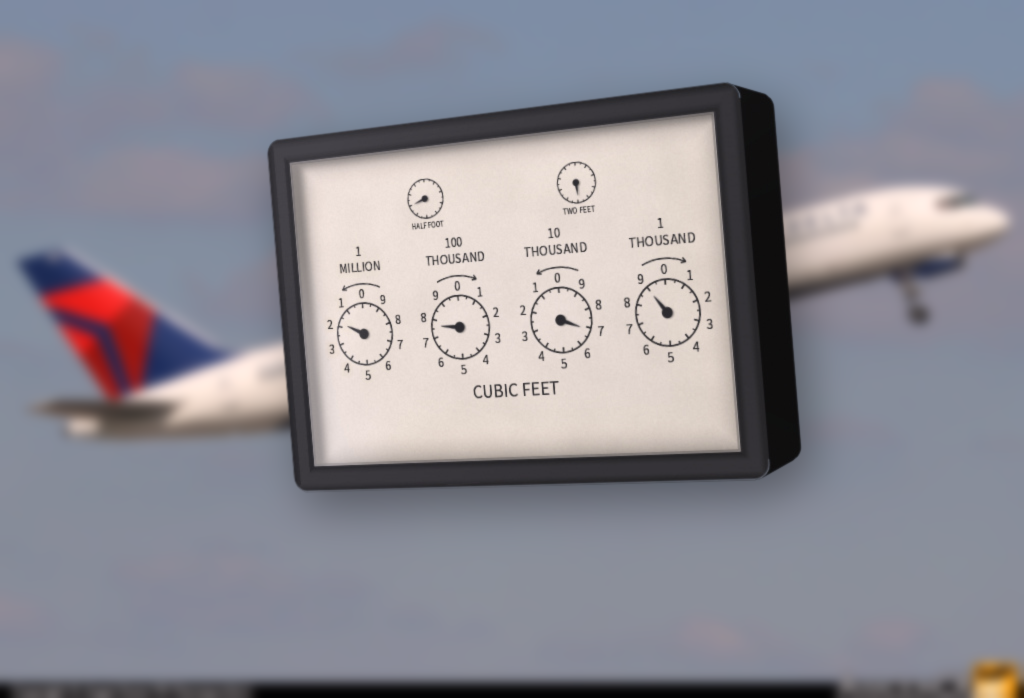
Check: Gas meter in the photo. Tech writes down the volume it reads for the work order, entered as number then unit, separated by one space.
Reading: 176900 ft³
